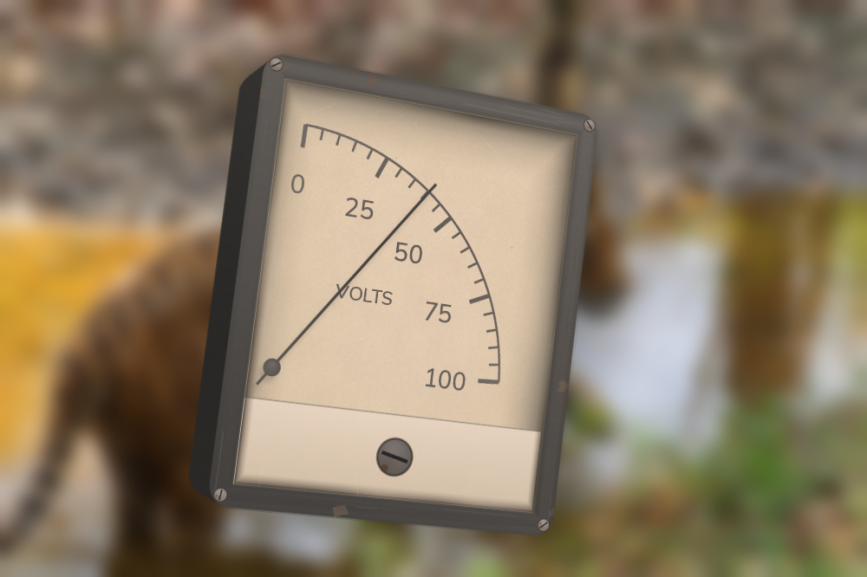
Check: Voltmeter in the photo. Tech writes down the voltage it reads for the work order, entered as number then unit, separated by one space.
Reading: 40 V
